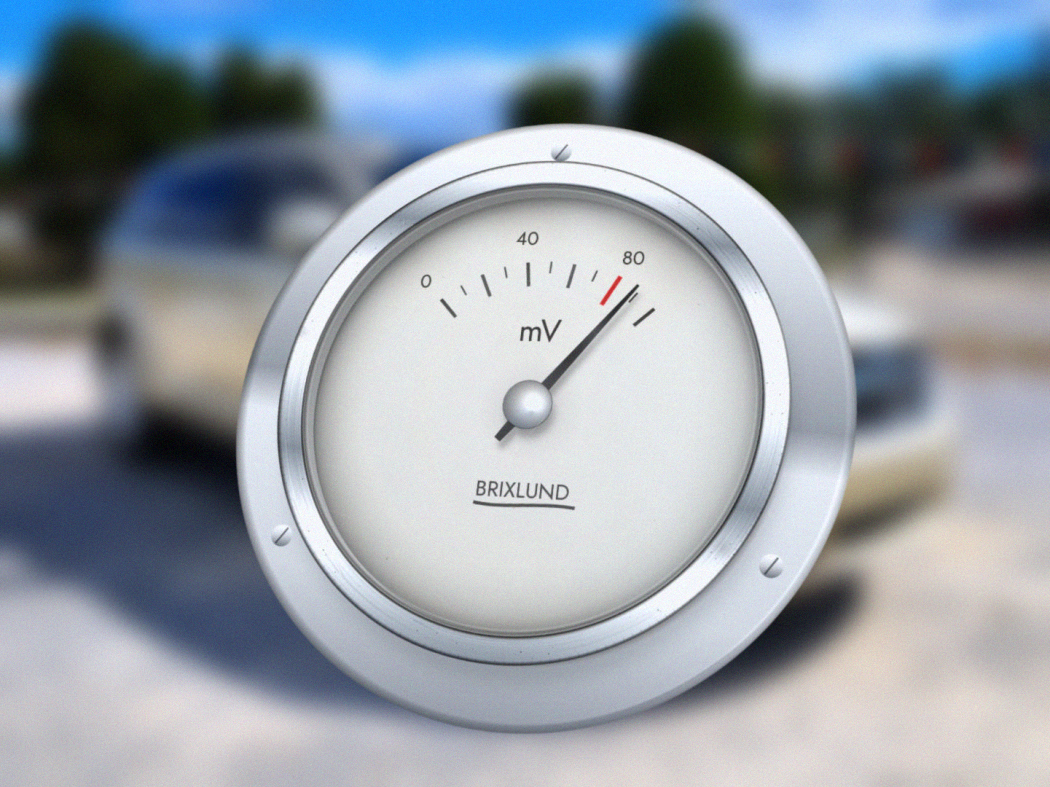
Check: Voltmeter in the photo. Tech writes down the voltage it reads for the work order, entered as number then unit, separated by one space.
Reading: 90 mV
